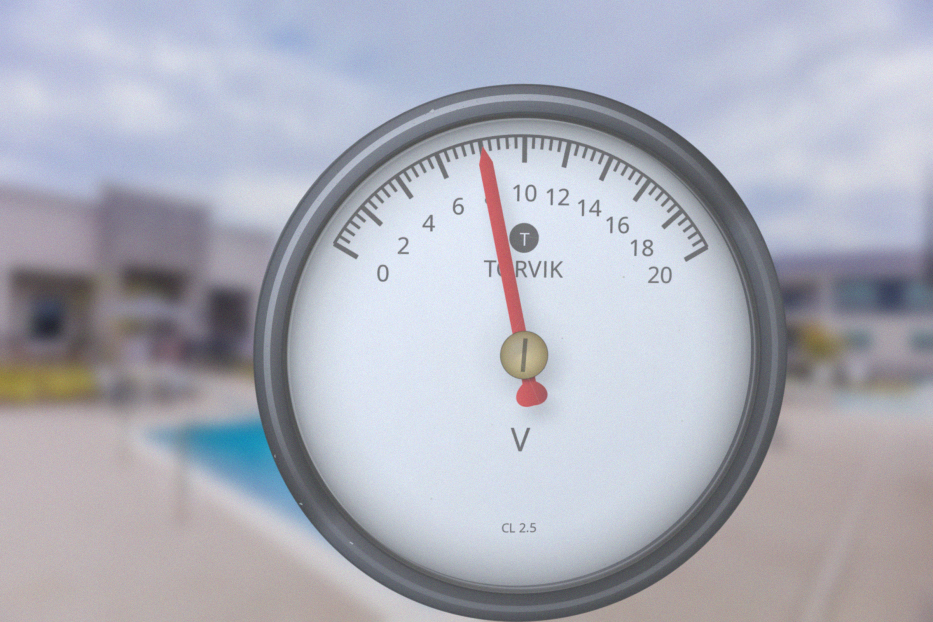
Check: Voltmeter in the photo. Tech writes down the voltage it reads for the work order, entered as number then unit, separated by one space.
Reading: 8 V
